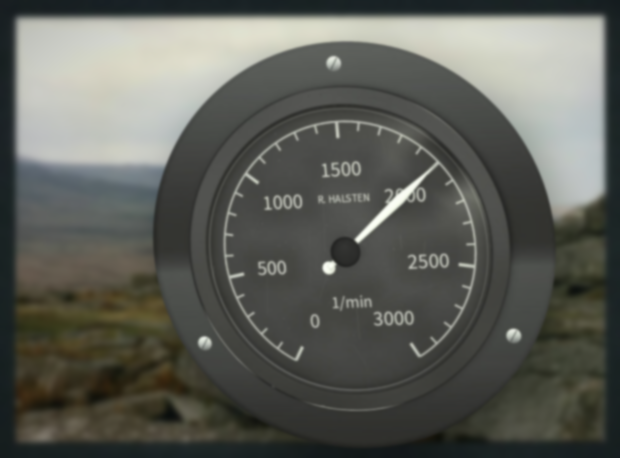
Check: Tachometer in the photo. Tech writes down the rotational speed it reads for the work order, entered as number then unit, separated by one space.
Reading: 2000 rpm
